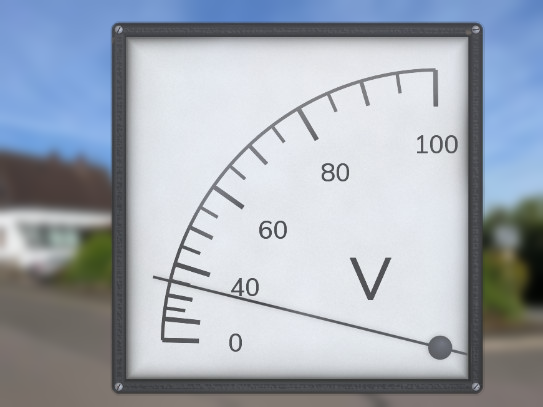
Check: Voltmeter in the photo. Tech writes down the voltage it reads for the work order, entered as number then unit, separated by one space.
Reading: 35 V
